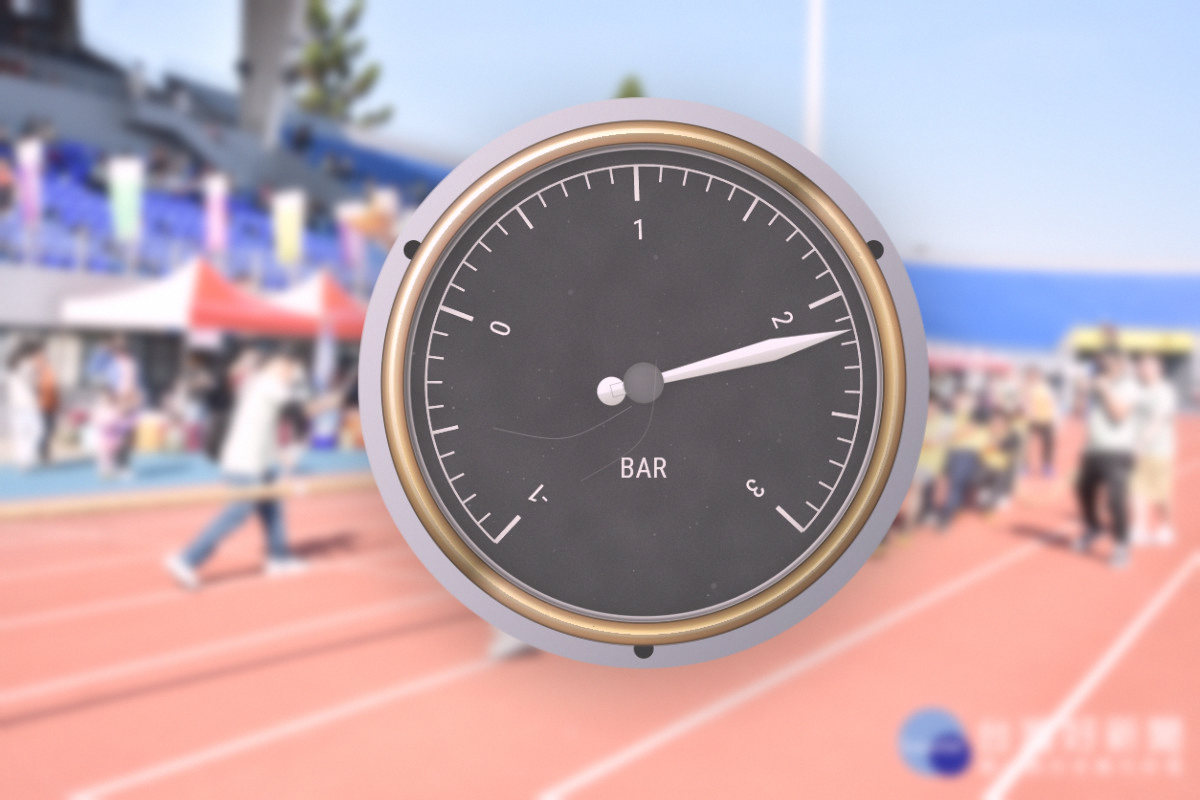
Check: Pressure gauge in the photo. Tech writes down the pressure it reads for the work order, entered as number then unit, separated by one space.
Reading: 2.15 bar
